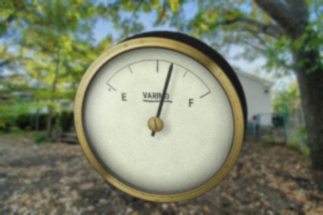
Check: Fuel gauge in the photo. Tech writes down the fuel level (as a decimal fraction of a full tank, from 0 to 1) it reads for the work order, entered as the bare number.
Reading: 0.625
